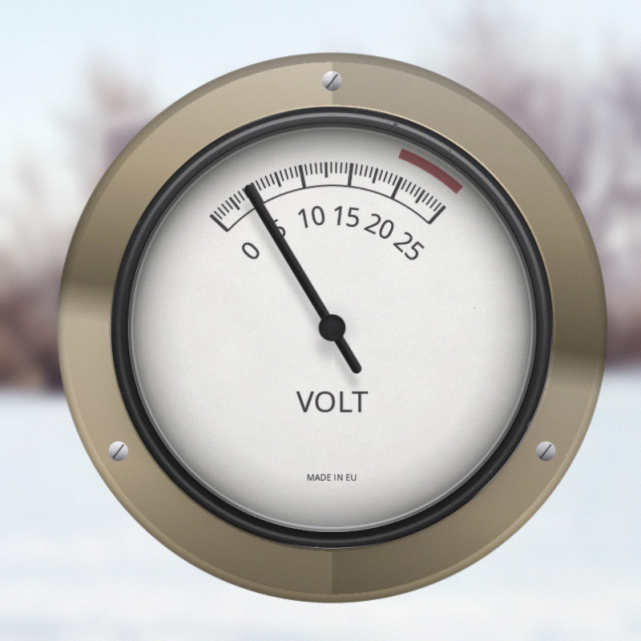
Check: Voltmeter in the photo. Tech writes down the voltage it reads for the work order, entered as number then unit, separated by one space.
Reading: 4.5 V
